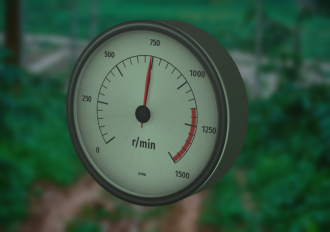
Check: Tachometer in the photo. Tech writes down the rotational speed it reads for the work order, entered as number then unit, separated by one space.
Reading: 750 rpm
